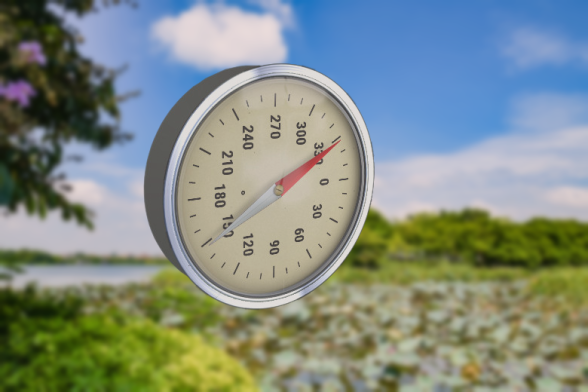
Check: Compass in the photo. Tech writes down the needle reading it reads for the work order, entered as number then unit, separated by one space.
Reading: 330 °
